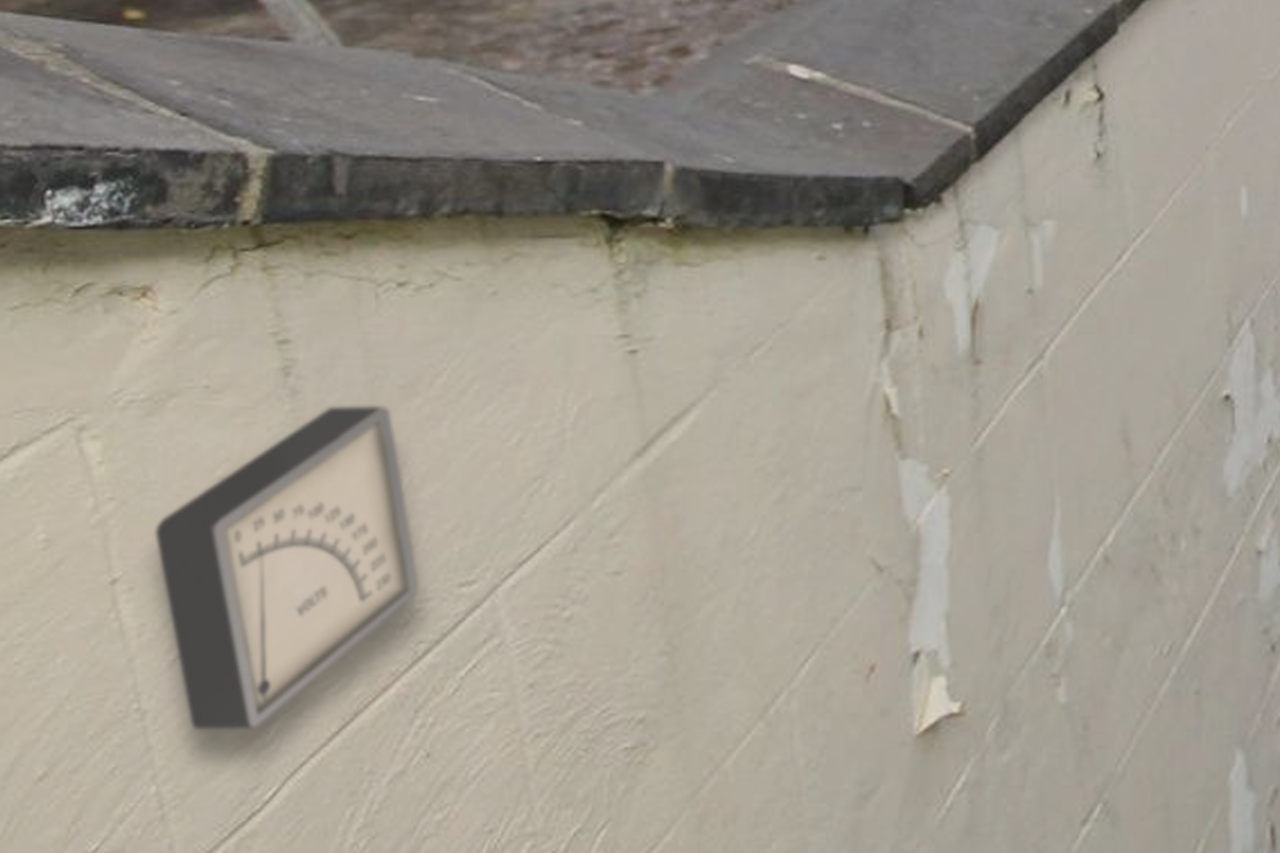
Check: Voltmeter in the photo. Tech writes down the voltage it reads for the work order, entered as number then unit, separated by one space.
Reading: 25 V
